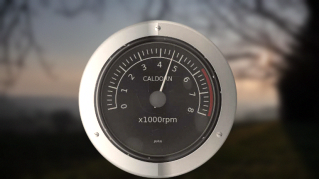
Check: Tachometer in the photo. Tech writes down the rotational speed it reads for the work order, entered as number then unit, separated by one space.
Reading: 4600 rpm
